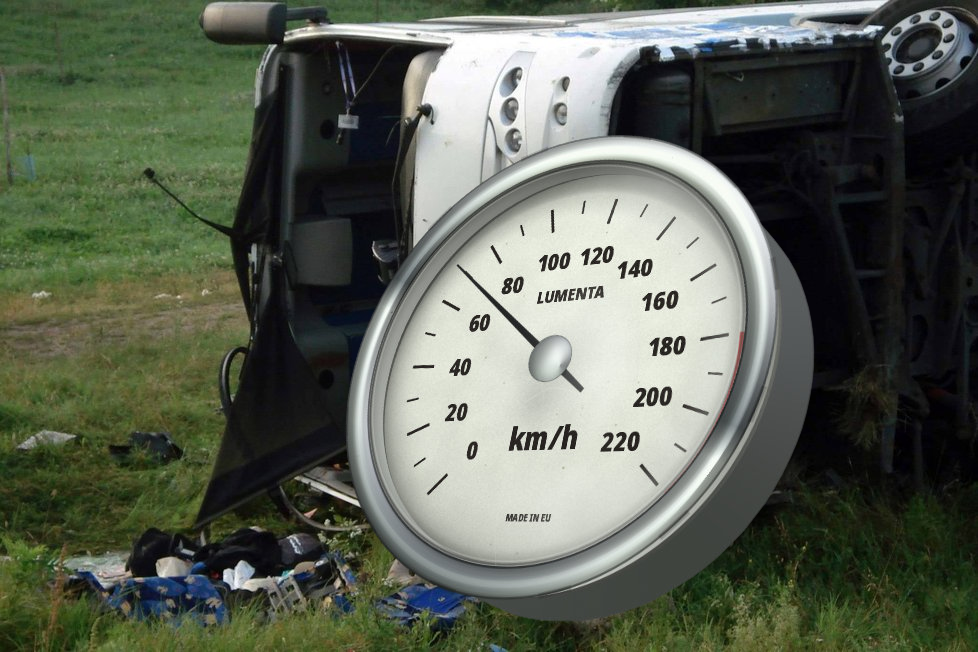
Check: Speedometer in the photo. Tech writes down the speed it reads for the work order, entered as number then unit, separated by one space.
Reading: 70 km/h
